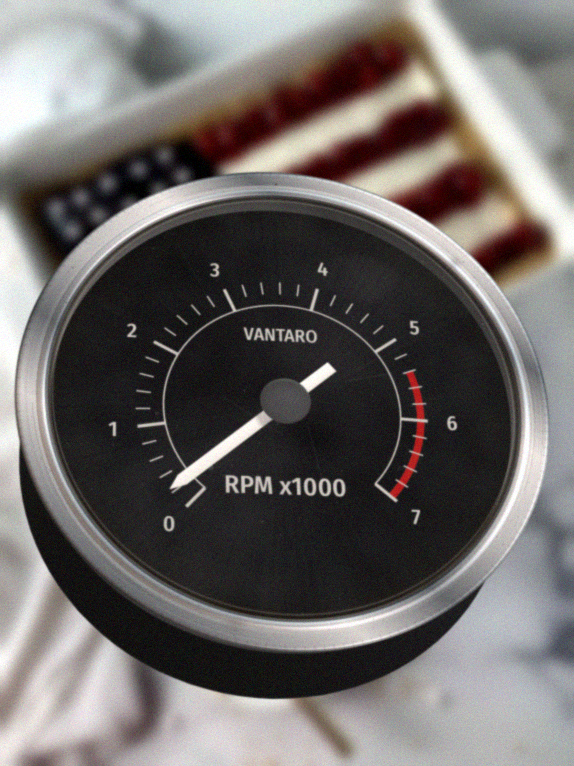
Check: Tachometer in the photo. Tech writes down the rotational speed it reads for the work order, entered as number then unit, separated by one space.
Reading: 200 rpm
